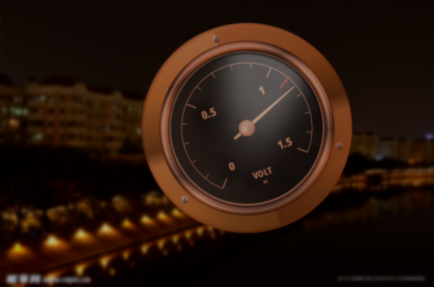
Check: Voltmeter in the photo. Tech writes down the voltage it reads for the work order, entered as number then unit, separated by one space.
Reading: 1.15 V
